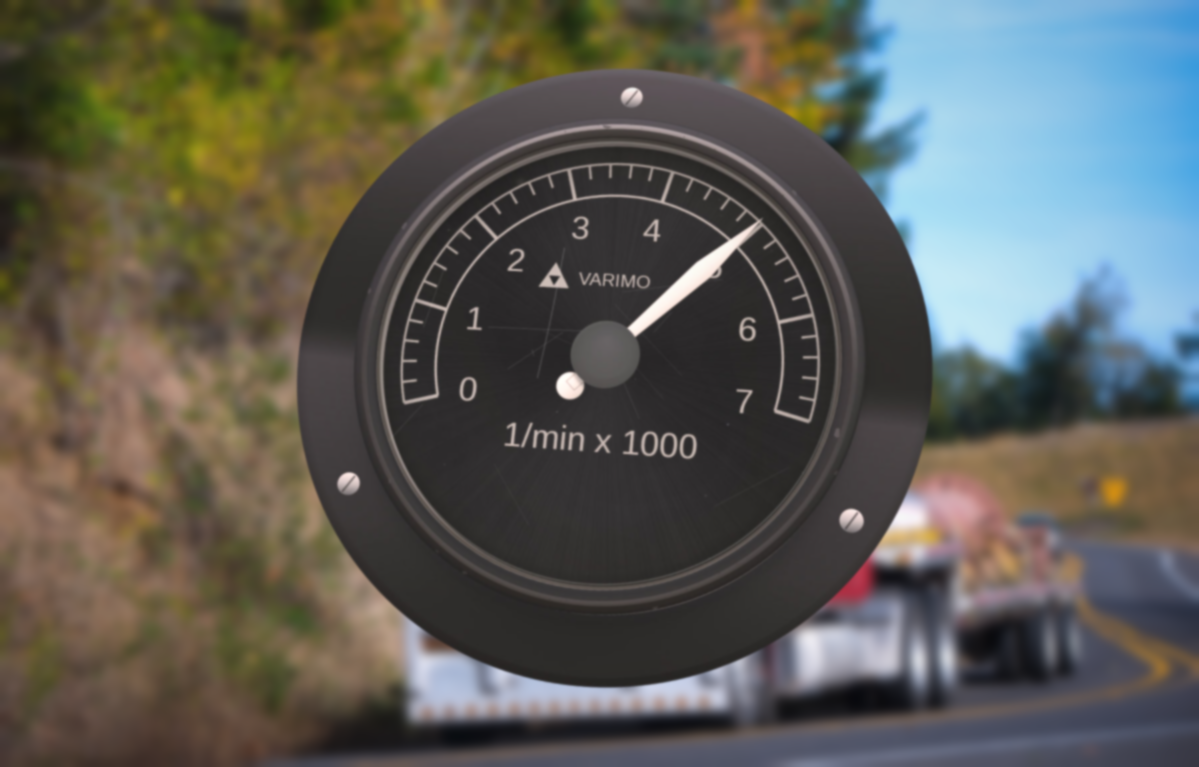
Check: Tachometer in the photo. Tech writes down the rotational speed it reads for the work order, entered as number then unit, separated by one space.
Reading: 5000 rpm
